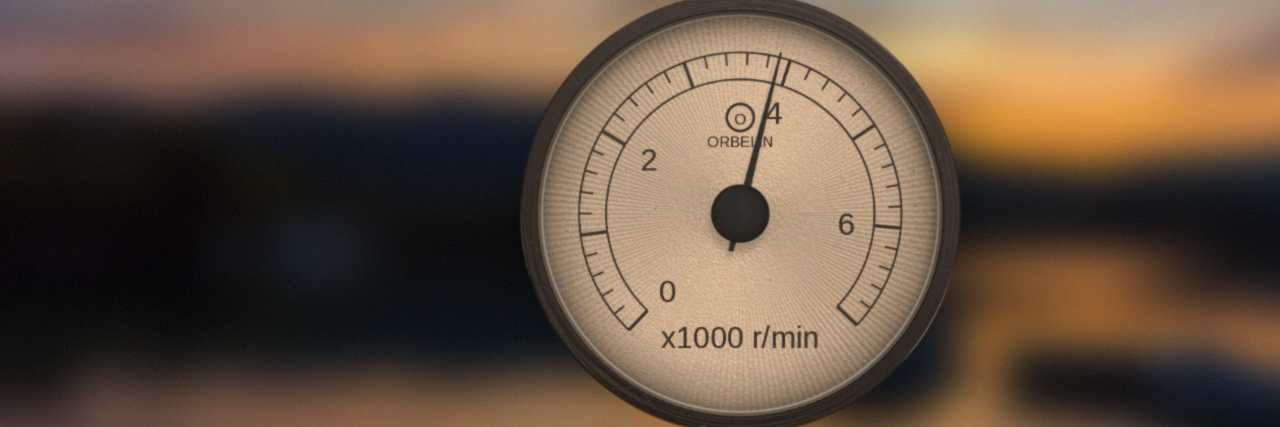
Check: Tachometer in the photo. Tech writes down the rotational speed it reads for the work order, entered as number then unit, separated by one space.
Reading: 3900 rpm
